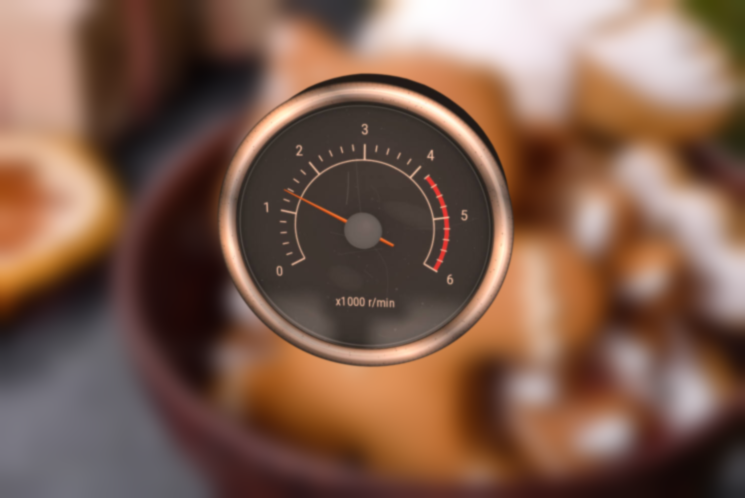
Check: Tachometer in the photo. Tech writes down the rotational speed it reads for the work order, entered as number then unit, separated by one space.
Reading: 1400 rpm
